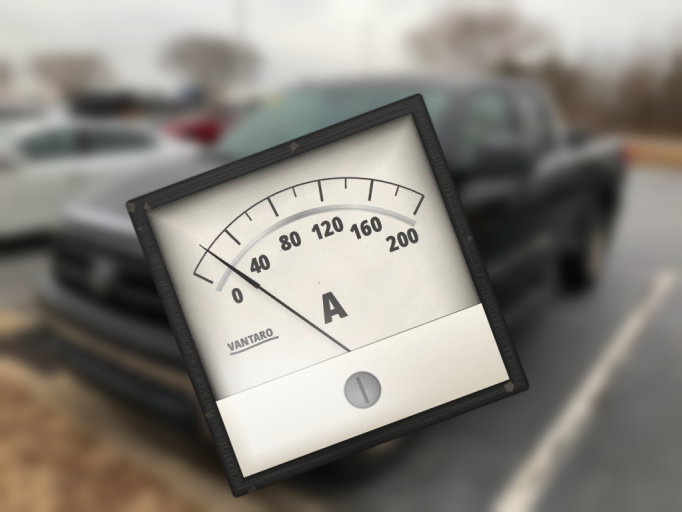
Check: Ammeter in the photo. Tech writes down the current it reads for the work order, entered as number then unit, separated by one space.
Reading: 20 A
